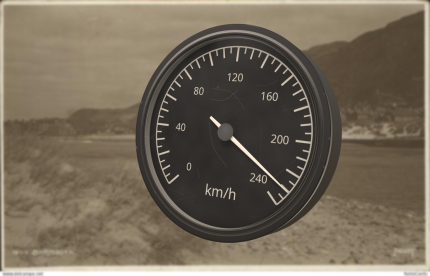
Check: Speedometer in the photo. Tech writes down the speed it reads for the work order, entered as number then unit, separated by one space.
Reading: 230 km/h
